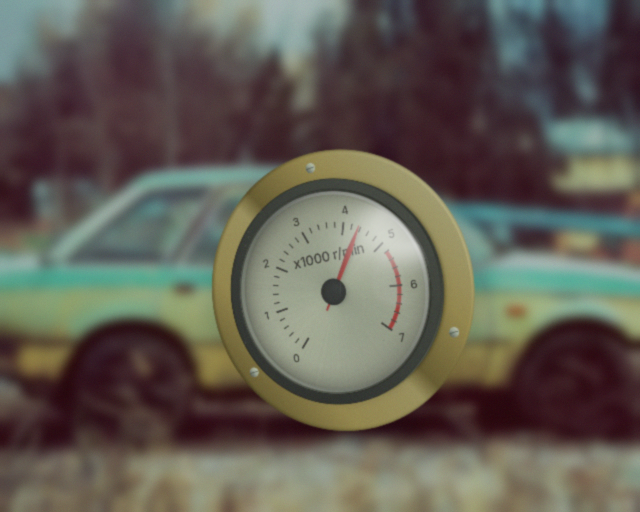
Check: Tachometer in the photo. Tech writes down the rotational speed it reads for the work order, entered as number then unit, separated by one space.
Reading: 4400 rpm
